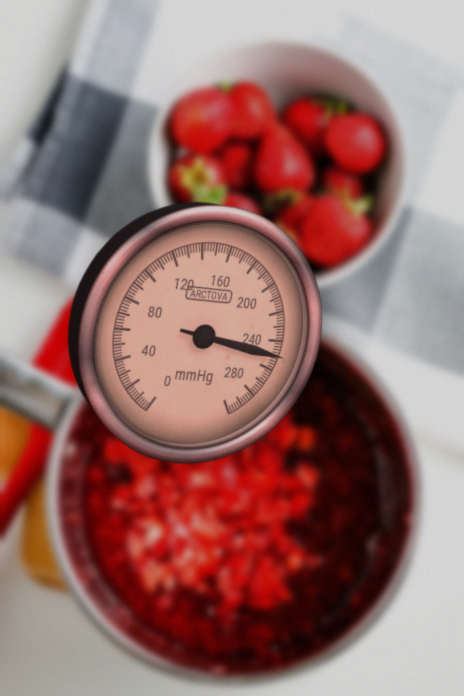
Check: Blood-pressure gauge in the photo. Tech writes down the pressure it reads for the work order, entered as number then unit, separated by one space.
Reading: 250 mmHg
